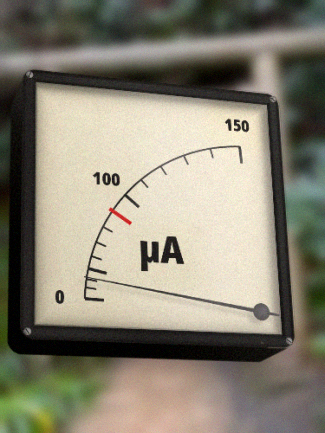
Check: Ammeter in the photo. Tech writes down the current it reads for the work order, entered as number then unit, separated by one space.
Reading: 40 µA
